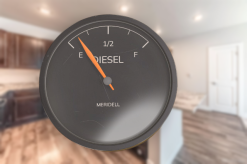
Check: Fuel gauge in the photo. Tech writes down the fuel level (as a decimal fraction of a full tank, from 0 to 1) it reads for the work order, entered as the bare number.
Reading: 0.125
